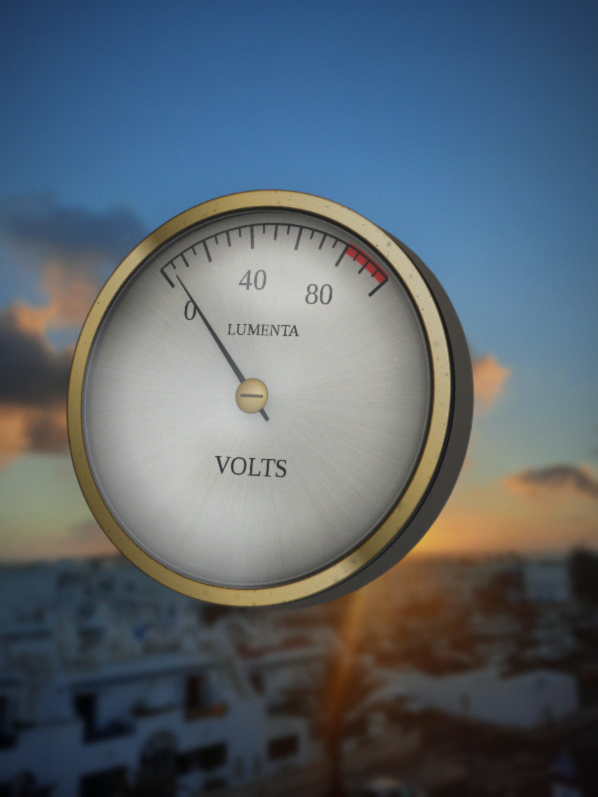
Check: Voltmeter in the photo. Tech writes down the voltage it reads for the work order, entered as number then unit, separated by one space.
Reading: 5 V
